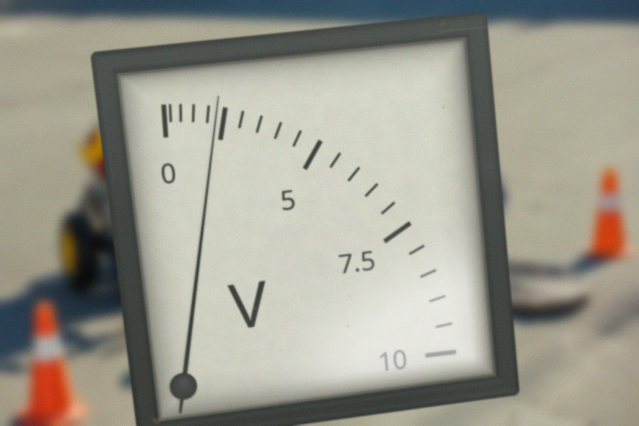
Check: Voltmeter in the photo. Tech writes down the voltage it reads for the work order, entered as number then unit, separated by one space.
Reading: 2.25 V
